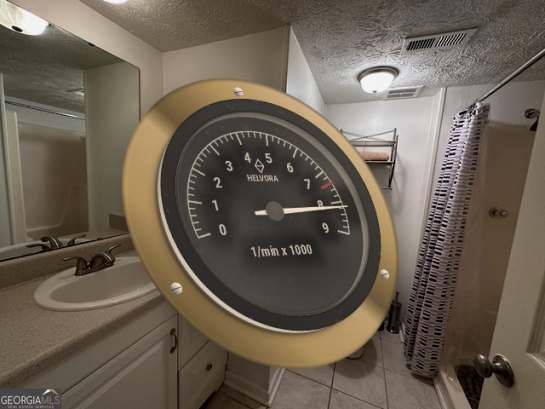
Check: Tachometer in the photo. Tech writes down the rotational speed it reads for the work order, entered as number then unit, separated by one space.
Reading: 8200 rpm
